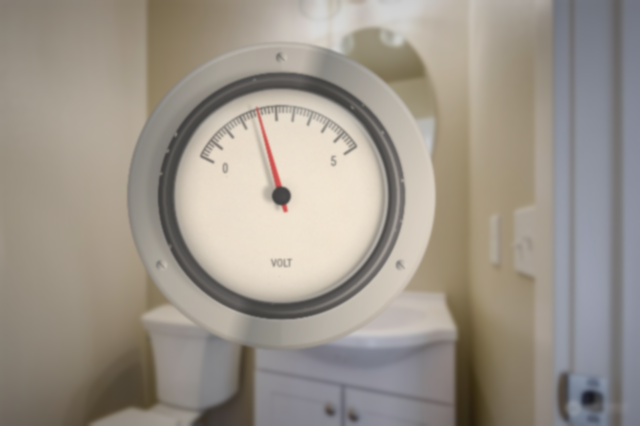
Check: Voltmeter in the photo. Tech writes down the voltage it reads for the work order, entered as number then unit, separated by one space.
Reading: 2 V
